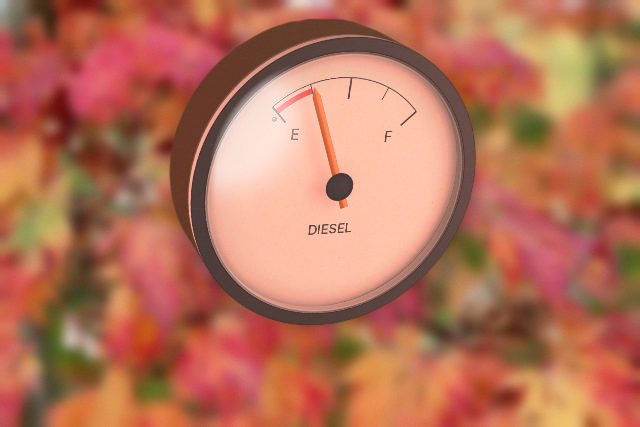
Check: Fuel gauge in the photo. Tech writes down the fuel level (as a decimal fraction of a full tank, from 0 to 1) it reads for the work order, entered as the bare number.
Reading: 0.25
